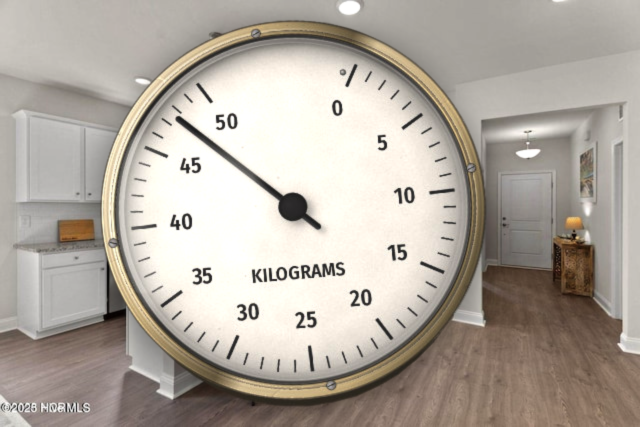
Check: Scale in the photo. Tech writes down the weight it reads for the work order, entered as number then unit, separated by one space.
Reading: 47.5 kg
